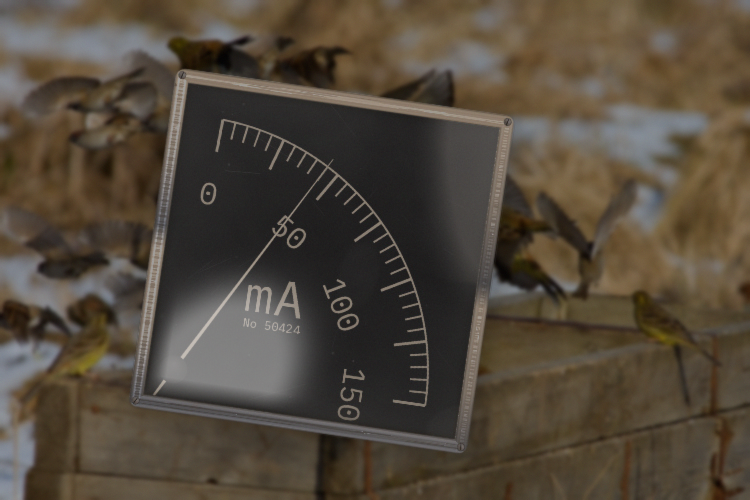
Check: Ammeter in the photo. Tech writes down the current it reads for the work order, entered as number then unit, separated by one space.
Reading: 45 mA
